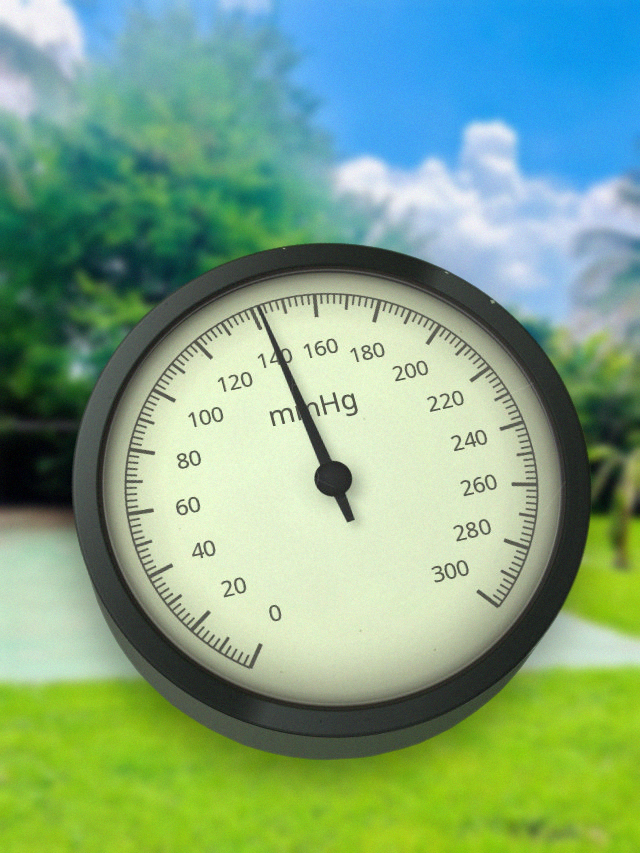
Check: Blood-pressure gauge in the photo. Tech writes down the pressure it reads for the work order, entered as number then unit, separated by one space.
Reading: 142 mmHg
